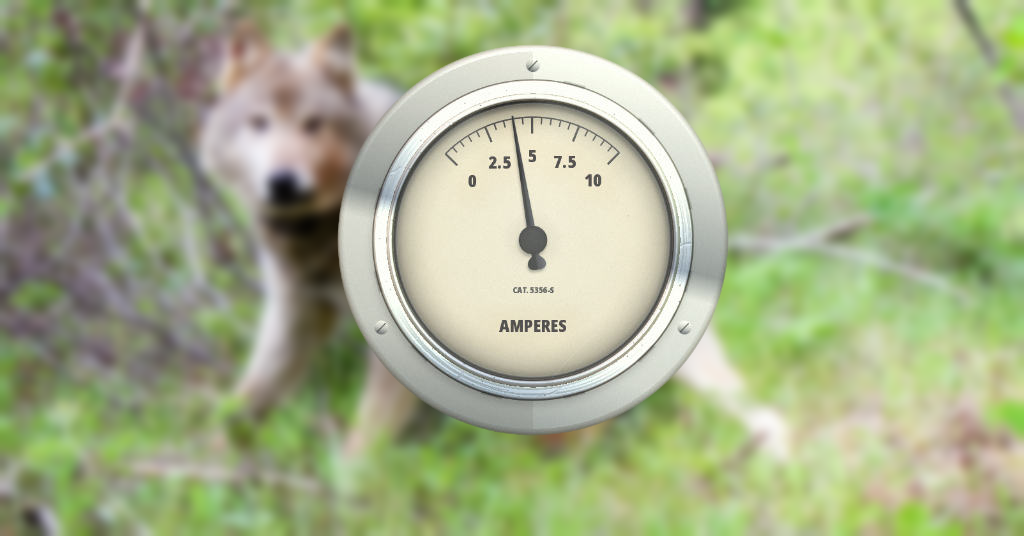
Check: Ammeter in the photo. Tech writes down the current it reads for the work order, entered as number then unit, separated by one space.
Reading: 4 A
